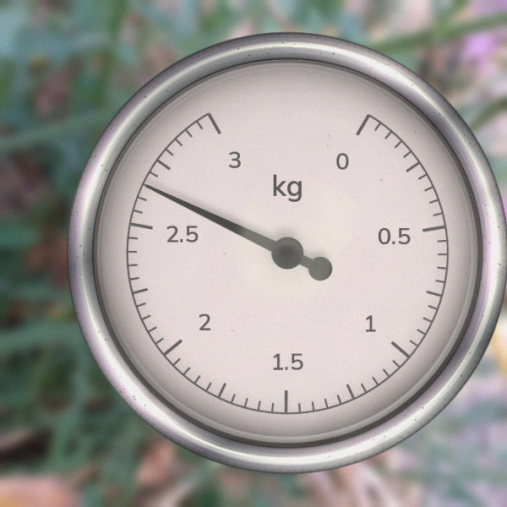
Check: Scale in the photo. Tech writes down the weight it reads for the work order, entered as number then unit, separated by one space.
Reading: 2.65 kg
